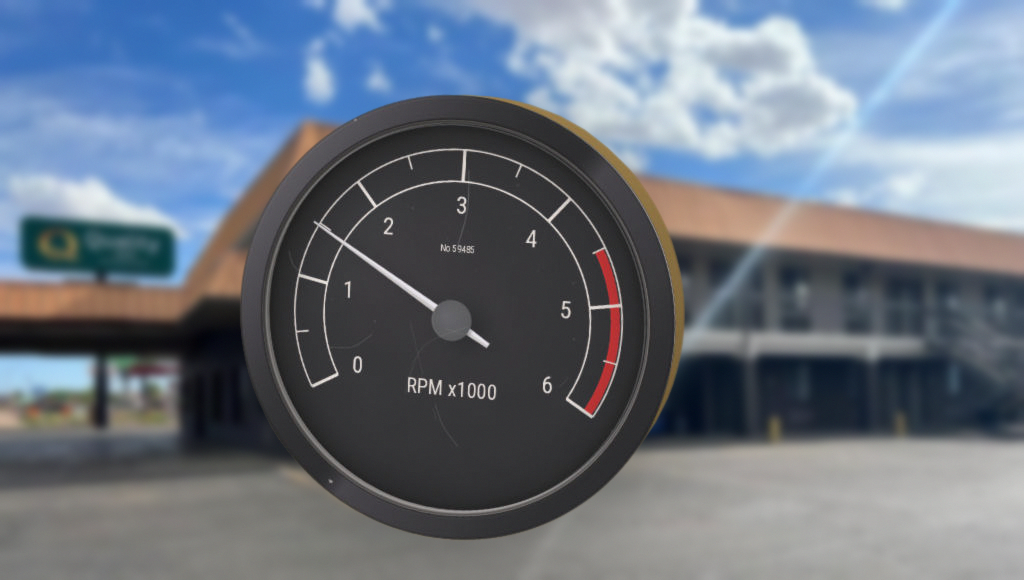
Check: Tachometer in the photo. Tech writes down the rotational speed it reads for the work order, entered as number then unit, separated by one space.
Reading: 1500 rpm
